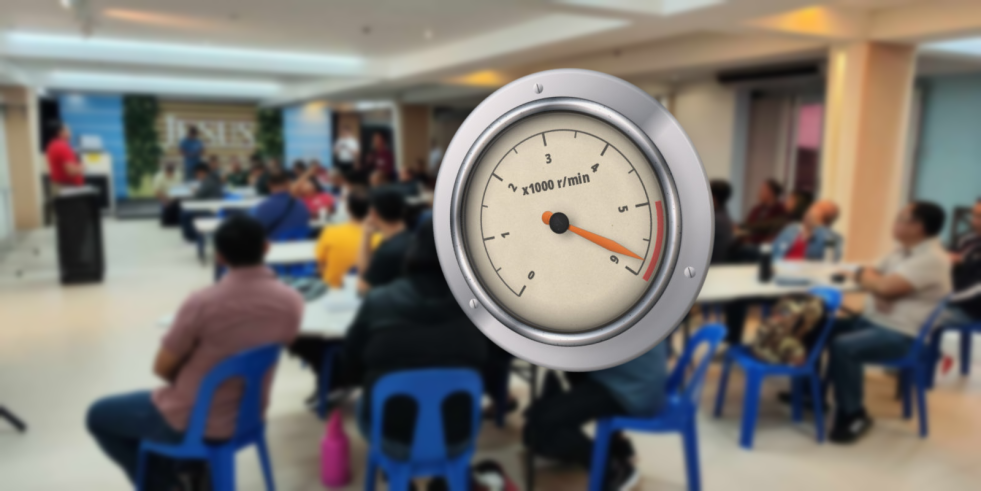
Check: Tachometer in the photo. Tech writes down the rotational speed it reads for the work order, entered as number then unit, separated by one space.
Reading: 5750 rpm
